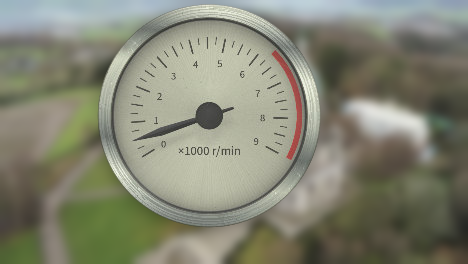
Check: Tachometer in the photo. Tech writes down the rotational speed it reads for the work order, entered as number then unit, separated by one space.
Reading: 500 rpm
